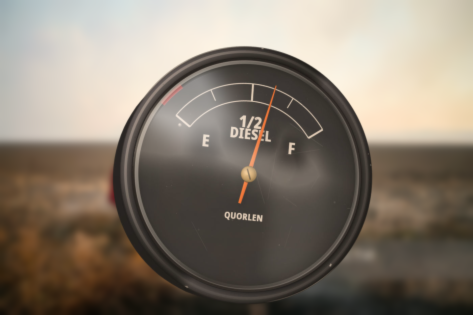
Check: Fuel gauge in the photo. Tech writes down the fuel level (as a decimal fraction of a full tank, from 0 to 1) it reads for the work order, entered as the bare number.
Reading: 0.625
